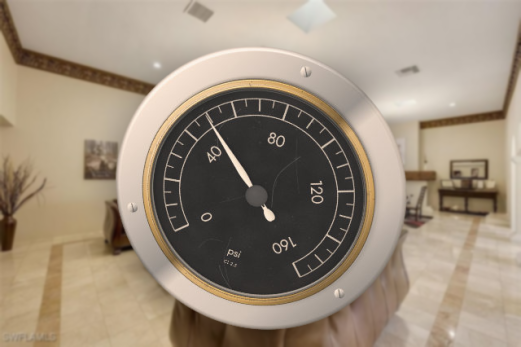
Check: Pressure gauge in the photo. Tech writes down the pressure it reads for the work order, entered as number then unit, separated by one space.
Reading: 50 psi
